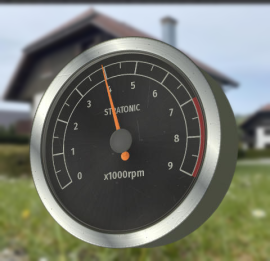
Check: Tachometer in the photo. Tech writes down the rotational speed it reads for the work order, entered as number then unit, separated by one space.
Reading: 4000 rpm
